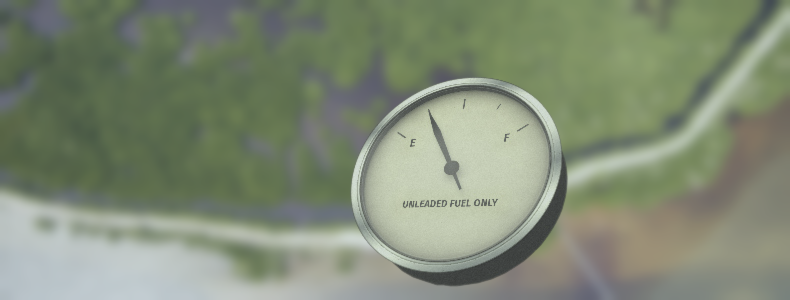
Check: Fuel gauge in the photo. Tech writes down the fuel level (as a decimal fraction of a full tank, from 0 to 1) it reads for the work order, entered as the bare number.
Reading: 0.25
